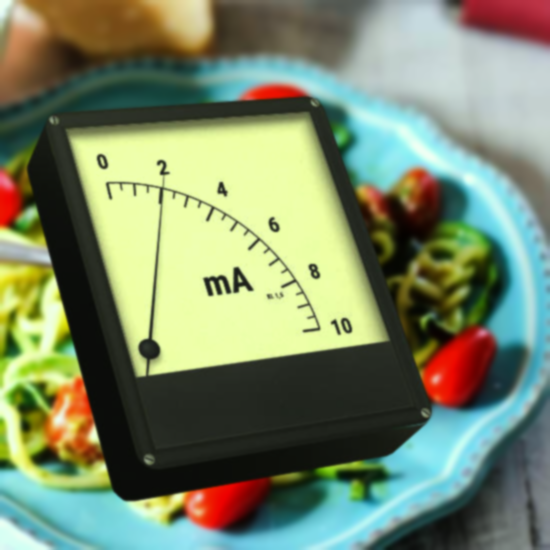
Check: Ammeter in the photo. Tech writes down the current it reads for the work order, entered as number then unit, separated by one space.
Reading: 2 mA
